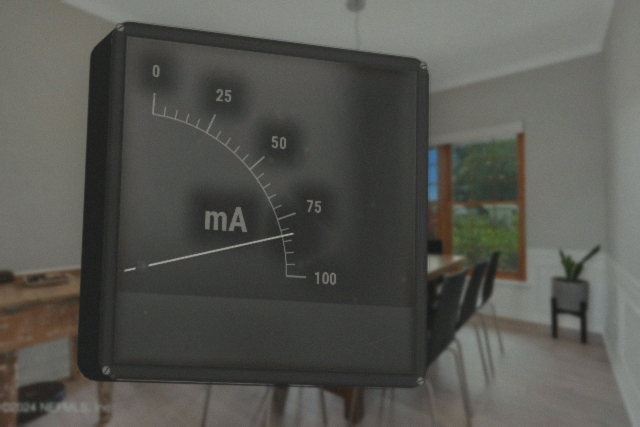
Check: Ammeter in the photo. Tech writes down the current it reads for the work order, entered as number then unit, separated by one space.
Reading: 82.5 mA
